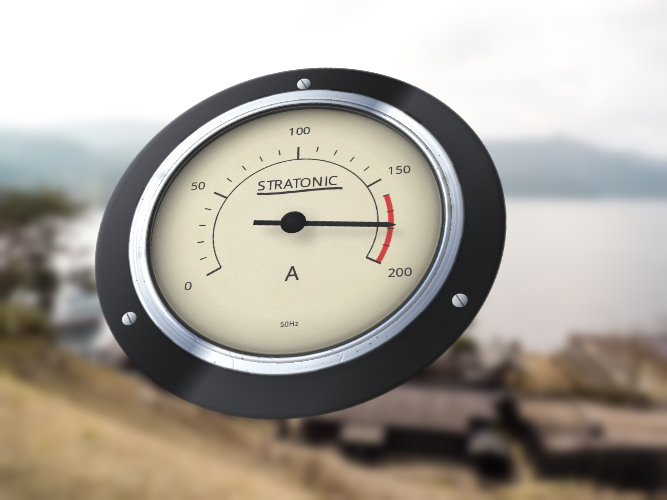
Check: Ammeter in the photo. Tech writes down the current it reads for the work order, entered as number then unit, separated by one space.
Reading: 180 A
